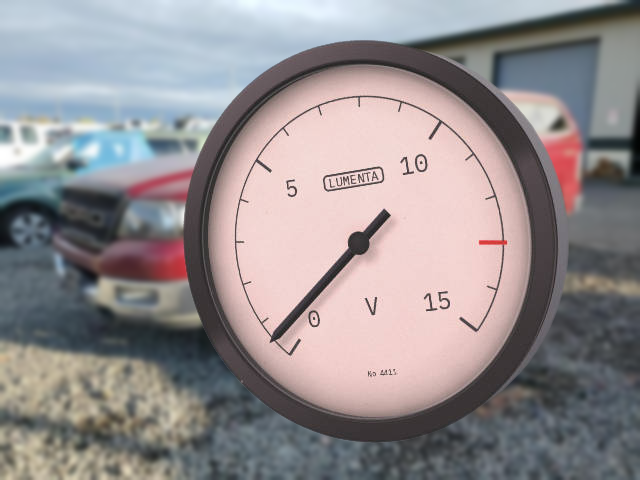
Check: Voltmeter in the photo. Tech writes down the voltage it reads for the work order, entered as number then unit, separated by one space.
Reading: 0.5 V
